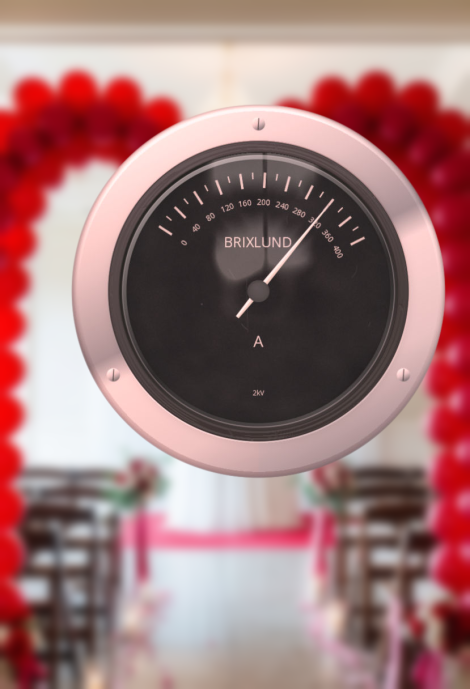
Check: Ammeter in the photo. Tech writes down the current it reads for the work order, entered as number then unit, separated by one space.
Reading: 320 A
